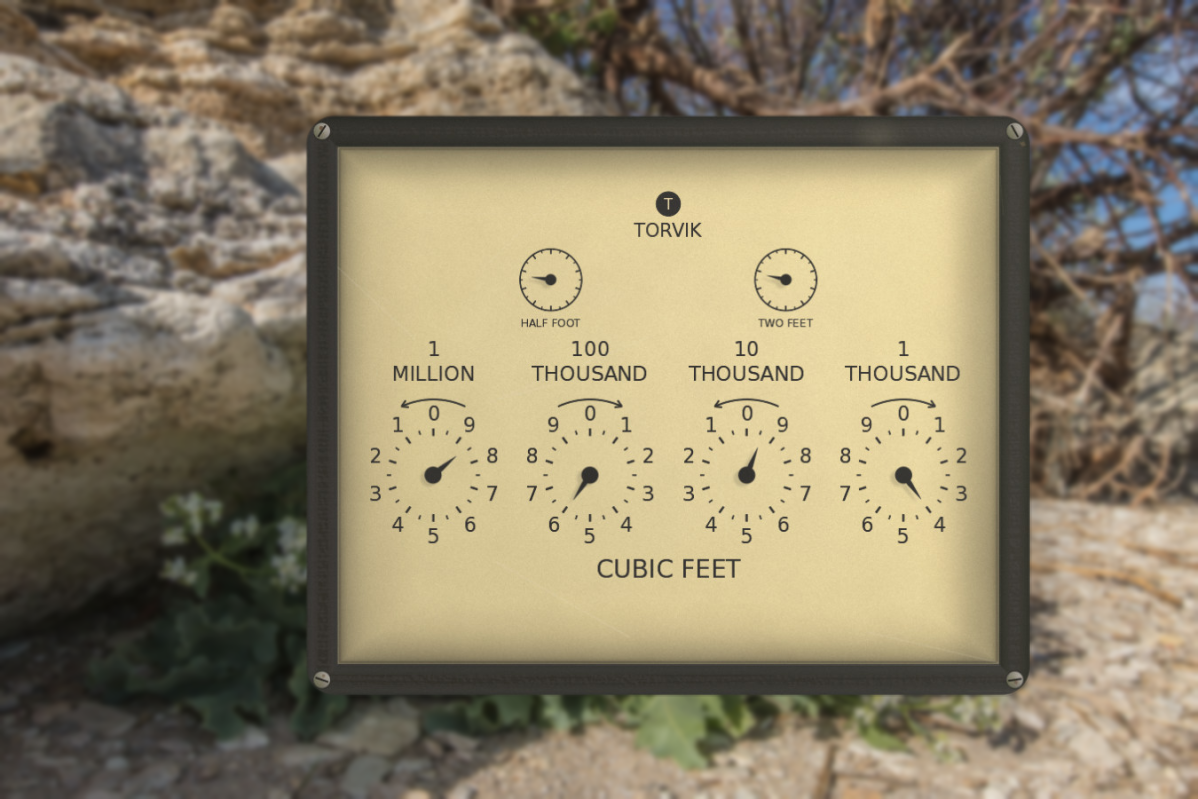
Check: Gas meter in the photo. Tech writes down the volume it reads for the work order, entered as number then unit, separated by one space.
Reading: 859400 ft³
